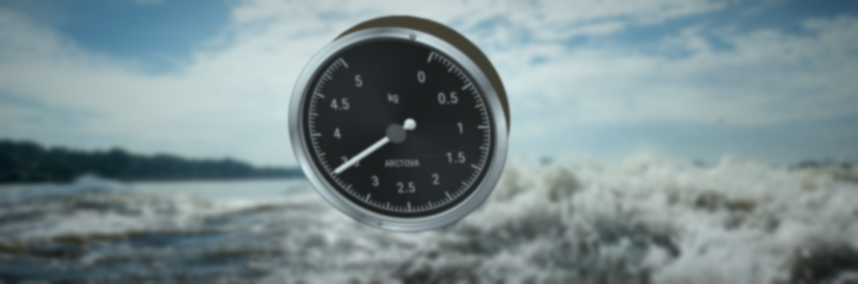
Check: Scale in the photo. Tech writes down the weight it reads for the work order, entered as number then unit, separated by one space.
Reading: 3.5 kg
